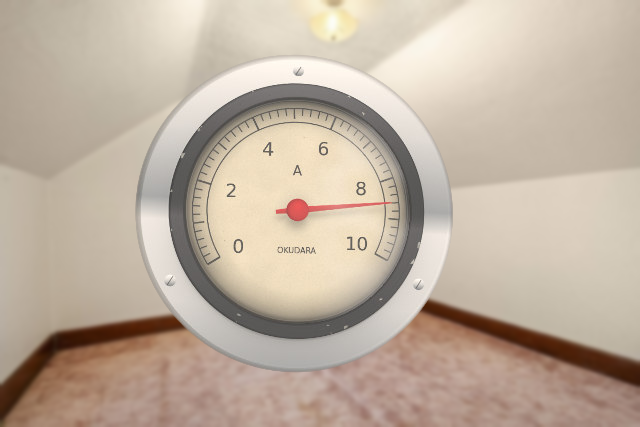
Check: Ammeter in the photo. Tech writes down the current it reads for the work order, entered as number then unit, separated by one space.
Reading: 8.6 A
